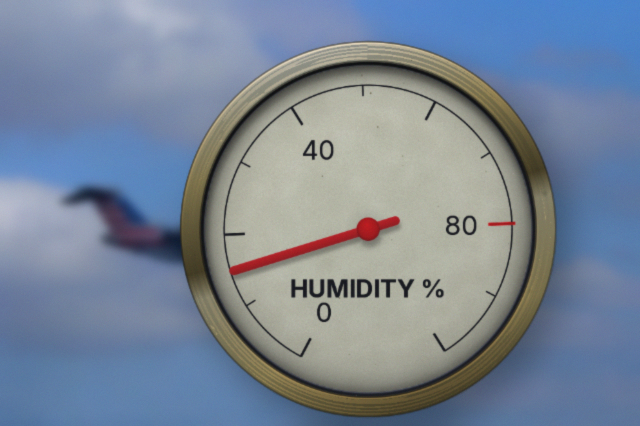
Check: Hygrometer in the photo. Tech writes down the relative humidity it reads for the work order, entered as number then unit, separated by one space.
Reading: 15 %
